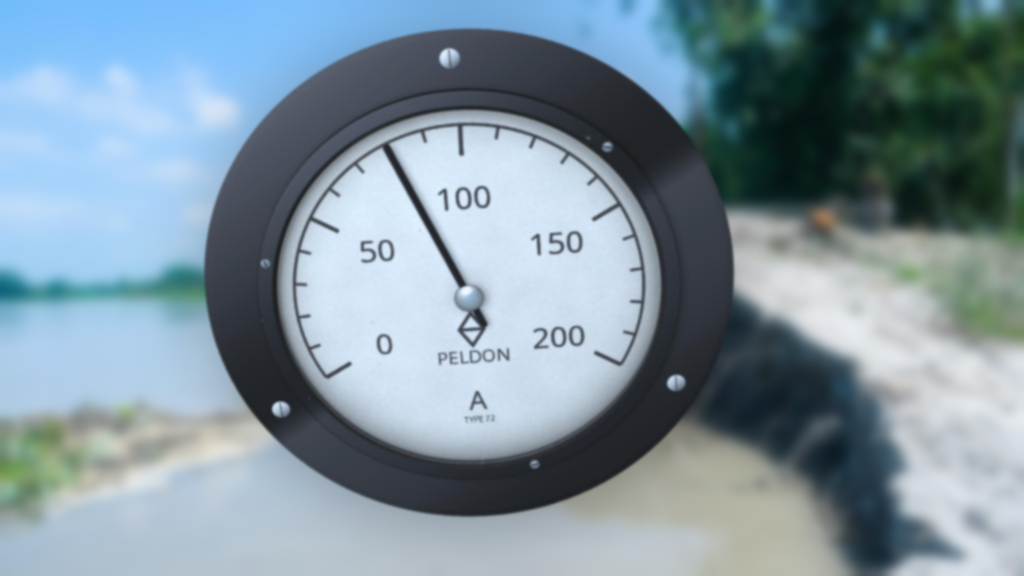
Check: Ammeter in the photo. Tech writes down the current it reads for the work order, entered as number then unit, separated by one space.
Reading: 80 A
